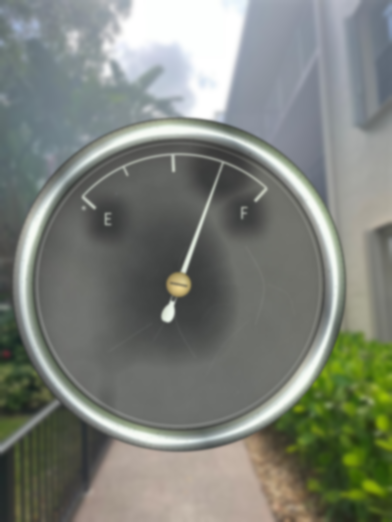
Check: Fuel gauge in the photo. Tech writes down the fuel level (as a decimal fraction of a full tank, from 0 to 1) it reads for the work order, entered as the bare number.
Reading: 0.75
